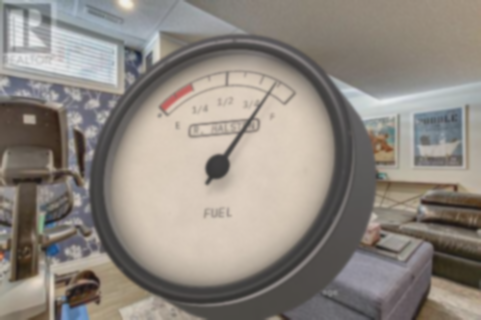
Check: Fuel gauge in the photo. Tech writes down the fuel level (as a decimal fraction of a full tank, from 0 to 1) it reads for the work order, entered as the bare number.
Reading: 0.875
